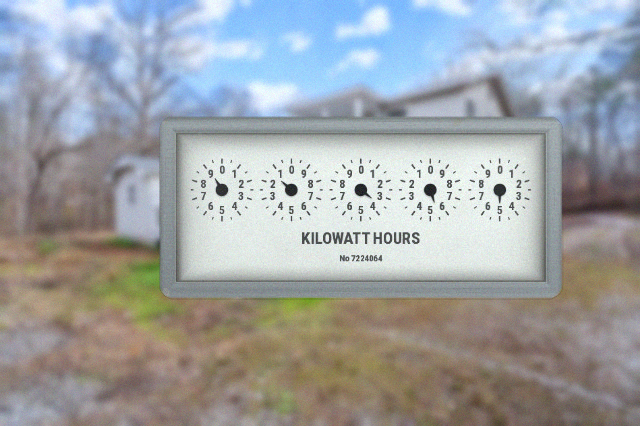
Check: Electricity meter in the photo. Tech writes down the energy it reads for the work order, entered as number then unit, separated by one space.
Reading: 91355 kWh
